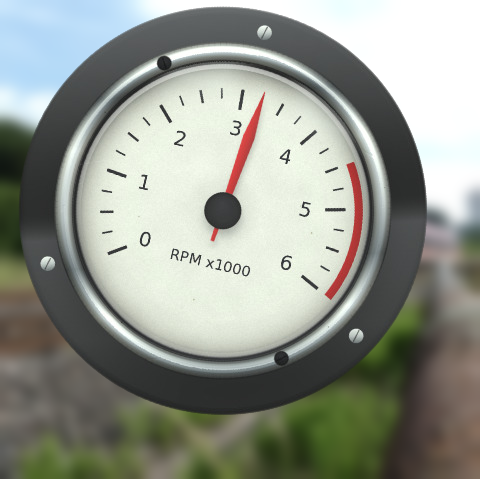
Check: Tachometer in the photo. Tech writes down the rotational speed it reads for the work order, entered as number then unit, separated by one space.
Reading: 3250 rpm
